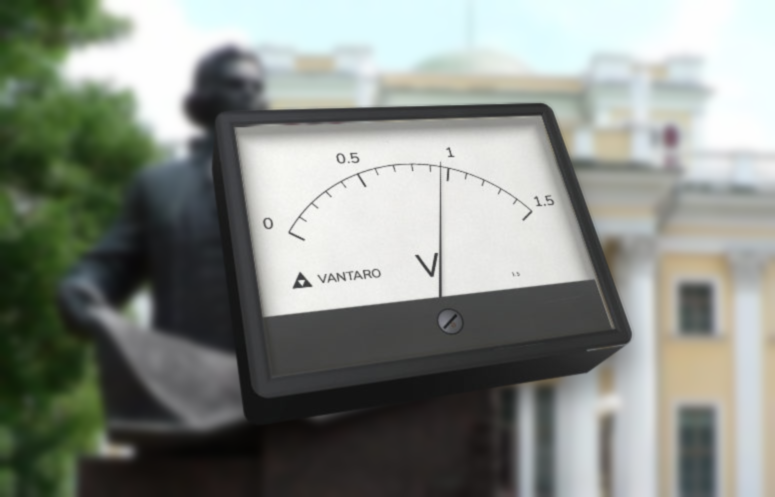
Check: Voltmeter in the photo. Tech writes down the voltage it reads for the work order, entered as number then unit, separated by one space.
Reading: 0.95 V
